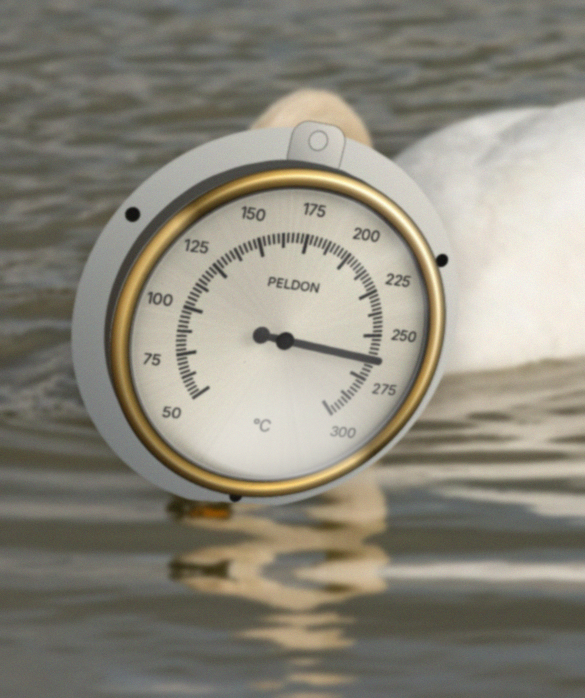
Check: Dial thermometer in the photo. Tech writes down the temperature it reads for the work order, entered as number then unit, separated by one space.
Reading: 262.5 °C
